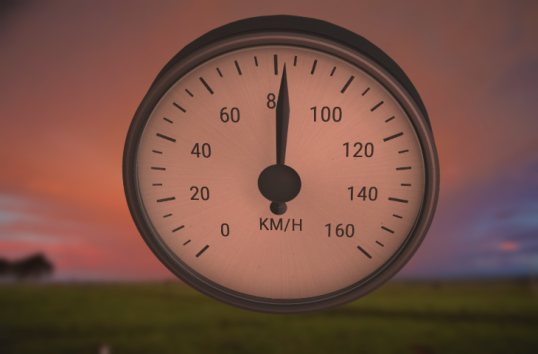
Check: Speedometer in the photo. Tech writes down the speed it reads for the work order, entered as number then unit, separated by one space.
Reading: 82.5 km/h
